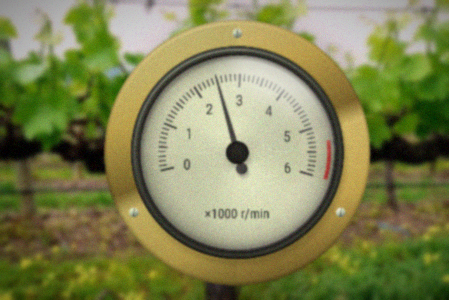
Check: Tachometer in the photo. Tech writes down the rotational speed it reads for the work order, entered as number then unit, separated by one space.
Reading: 2500 rpm
